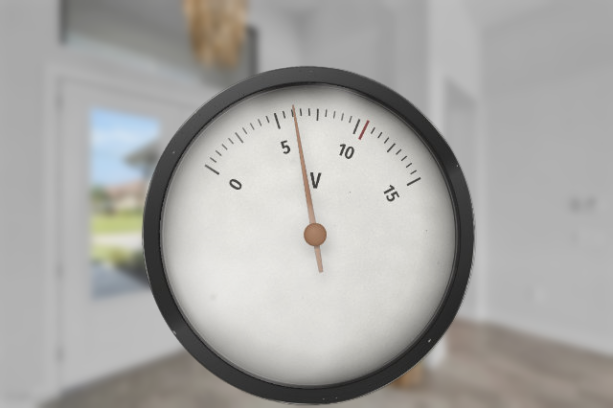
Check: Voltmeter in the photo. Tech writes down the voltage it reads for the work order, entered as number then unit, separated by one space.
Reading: 6 V
